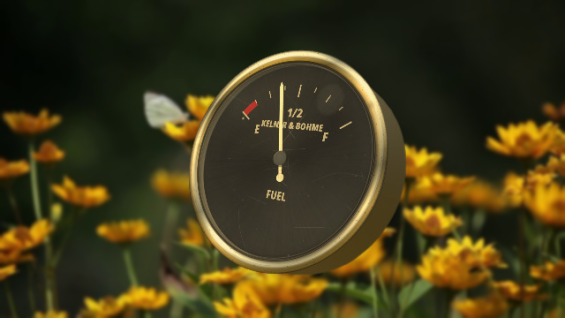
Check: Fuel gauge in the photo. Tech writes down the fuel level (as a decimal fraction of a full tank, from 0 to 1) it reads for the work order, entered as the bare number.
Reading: 0.375
